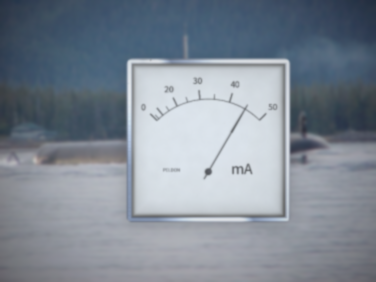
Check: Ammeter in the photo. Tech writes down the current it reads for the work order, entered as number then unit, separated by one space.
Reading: 45 mA
